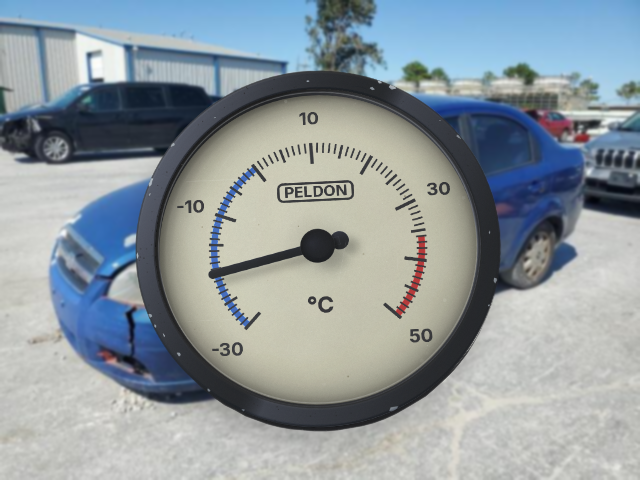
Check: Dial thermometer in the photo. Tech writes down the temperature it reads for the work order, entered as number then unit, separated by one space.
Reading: -20 °C
